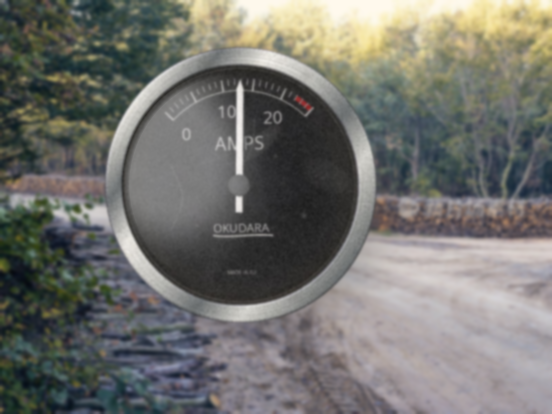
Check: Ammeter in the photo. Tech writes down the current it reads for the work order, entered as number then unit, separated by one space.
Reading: 13 A
